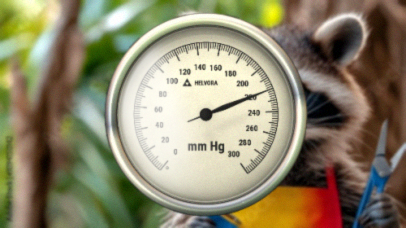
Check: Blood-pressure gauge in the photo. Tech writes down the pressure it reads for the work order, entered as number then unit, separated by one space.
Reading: 220 mmHg
